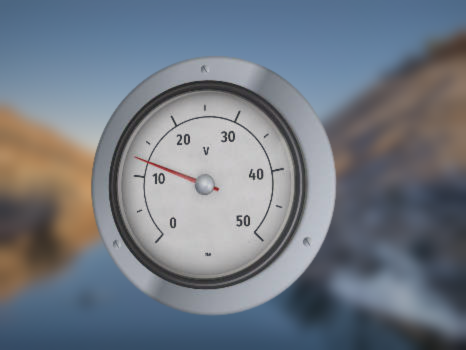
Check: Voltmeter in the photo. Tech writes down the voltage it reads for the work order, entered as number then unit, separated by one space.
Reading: 12.5 V
